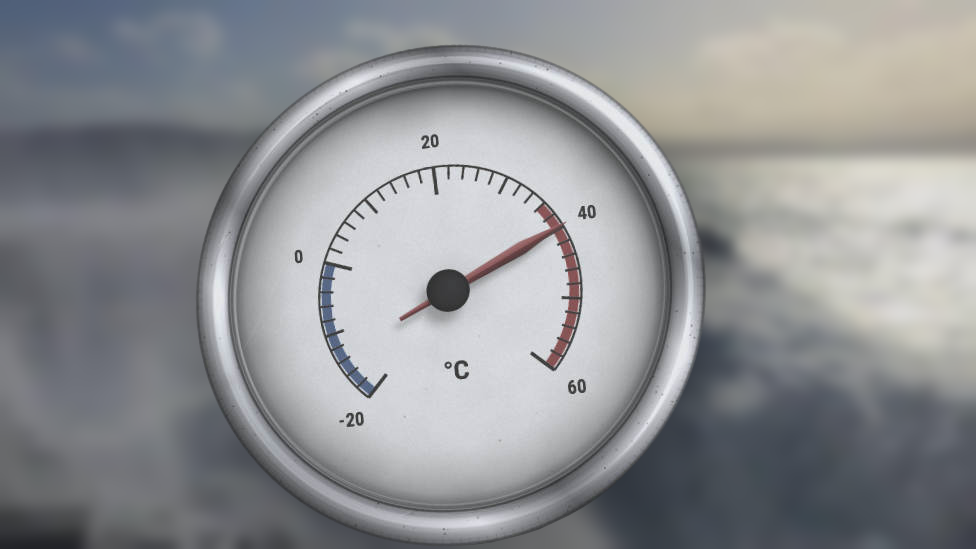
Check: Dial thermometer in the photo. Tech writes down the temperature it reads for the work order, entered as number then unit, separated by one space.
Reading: 40 °C
